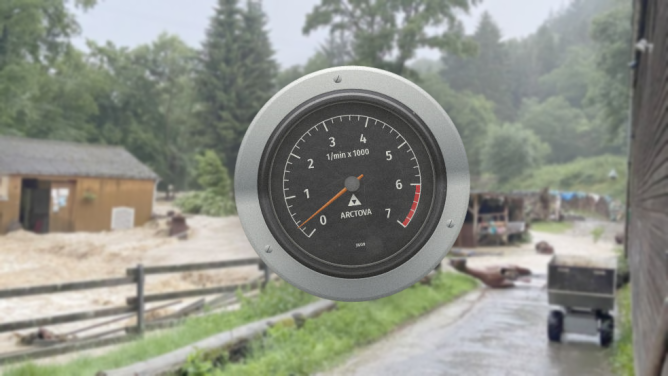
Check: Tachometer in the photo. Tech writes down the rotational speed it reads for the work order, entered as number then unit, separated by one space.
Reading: 300 rpm
